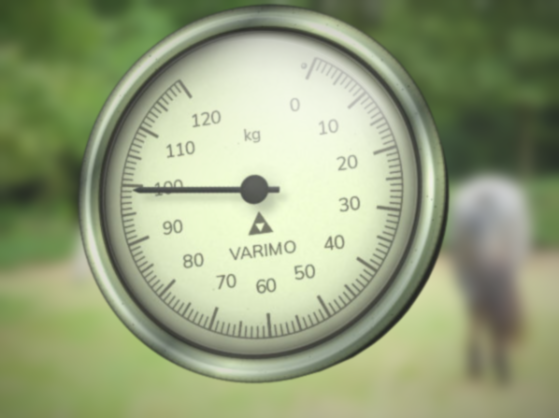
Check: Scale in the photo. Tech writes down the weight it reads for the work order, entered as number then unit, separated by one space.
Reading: 99 kg
